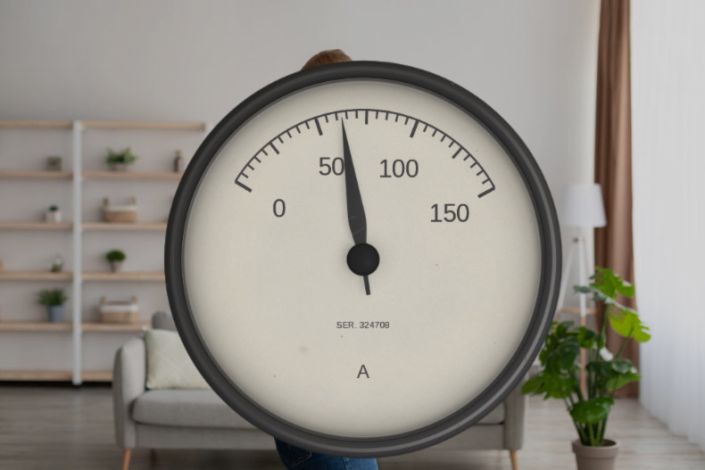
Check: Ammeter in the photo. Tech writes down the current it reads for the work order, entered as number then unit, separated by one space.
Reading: 62.5 A
